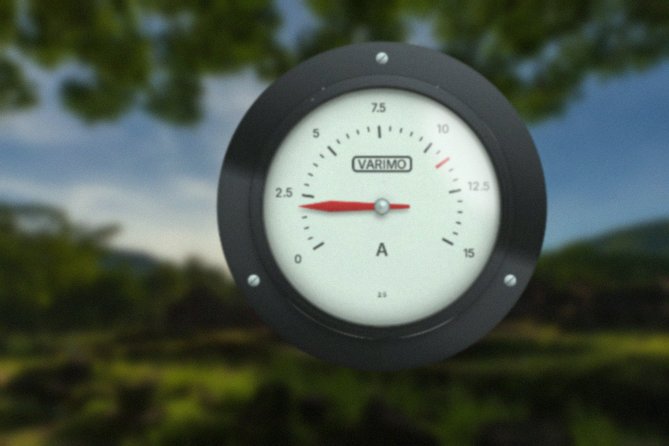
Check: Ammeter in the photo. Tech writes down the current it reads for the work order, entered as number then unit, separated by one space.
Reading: 2 A
